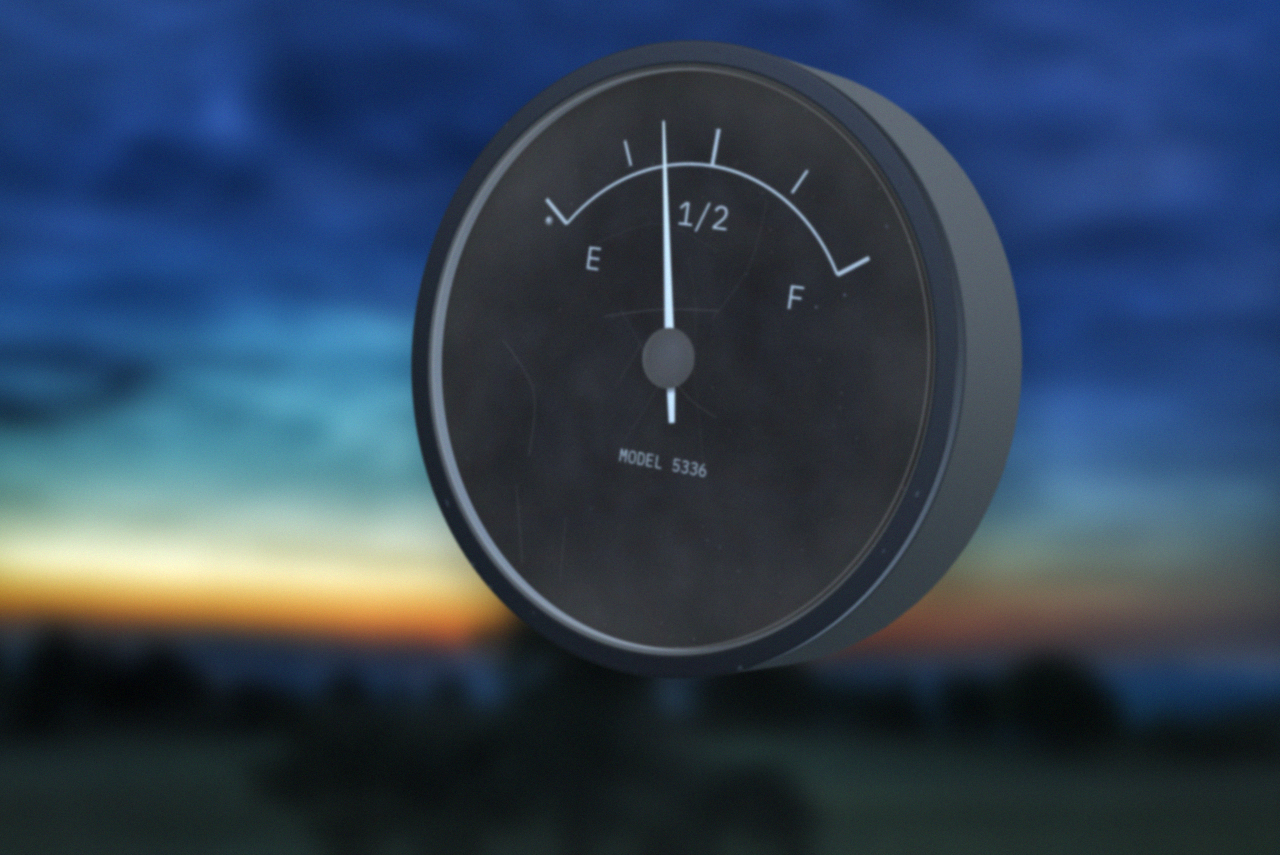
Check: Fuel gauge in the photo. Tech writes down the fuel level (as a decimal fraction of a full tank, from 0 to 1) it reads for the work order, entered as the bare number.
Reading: 0.375
